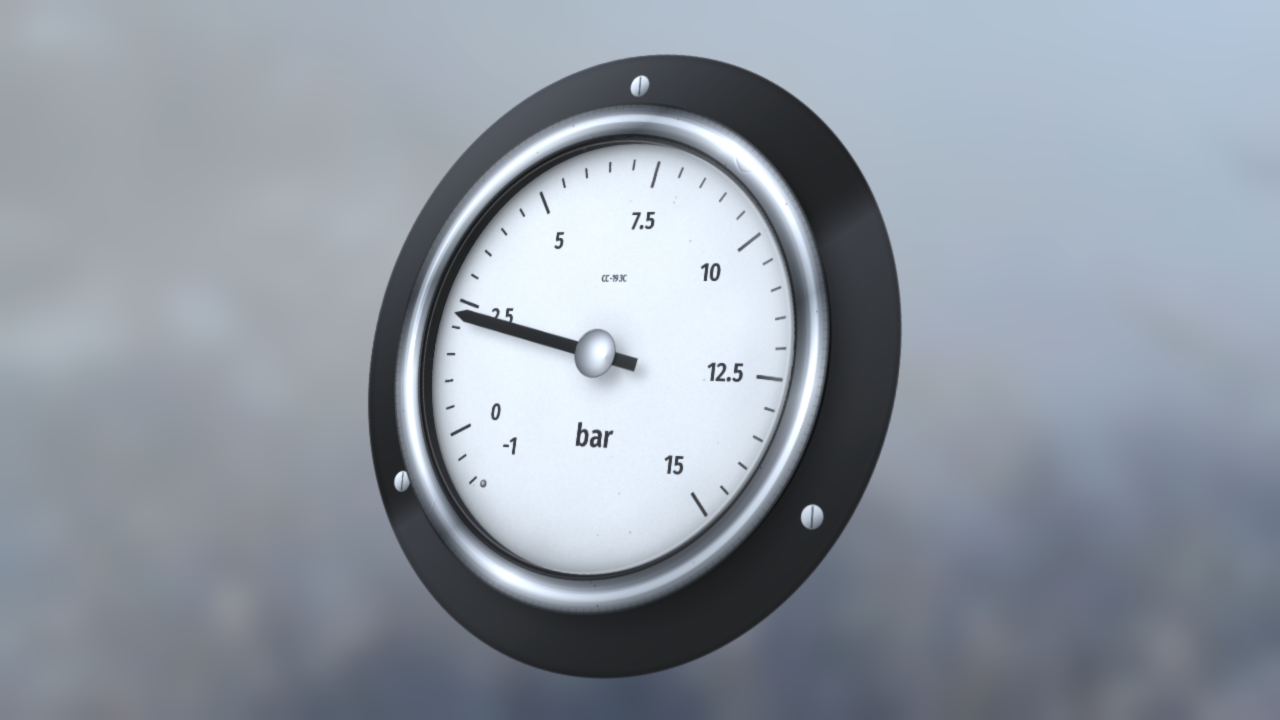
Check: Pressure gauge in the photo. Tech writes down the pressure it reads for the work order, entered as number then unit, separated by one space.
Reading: 2.25 bar
